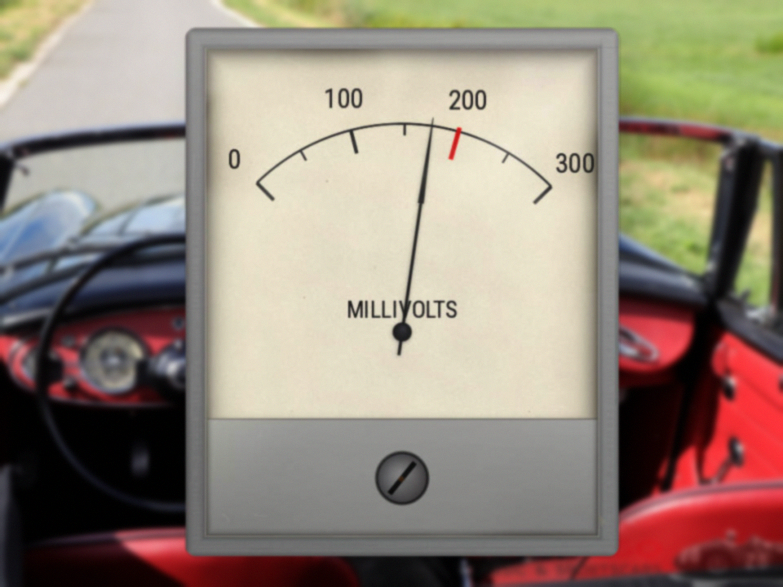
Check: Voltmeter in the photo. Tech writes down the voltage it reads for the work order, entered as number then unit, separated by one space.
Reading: 175 mV
